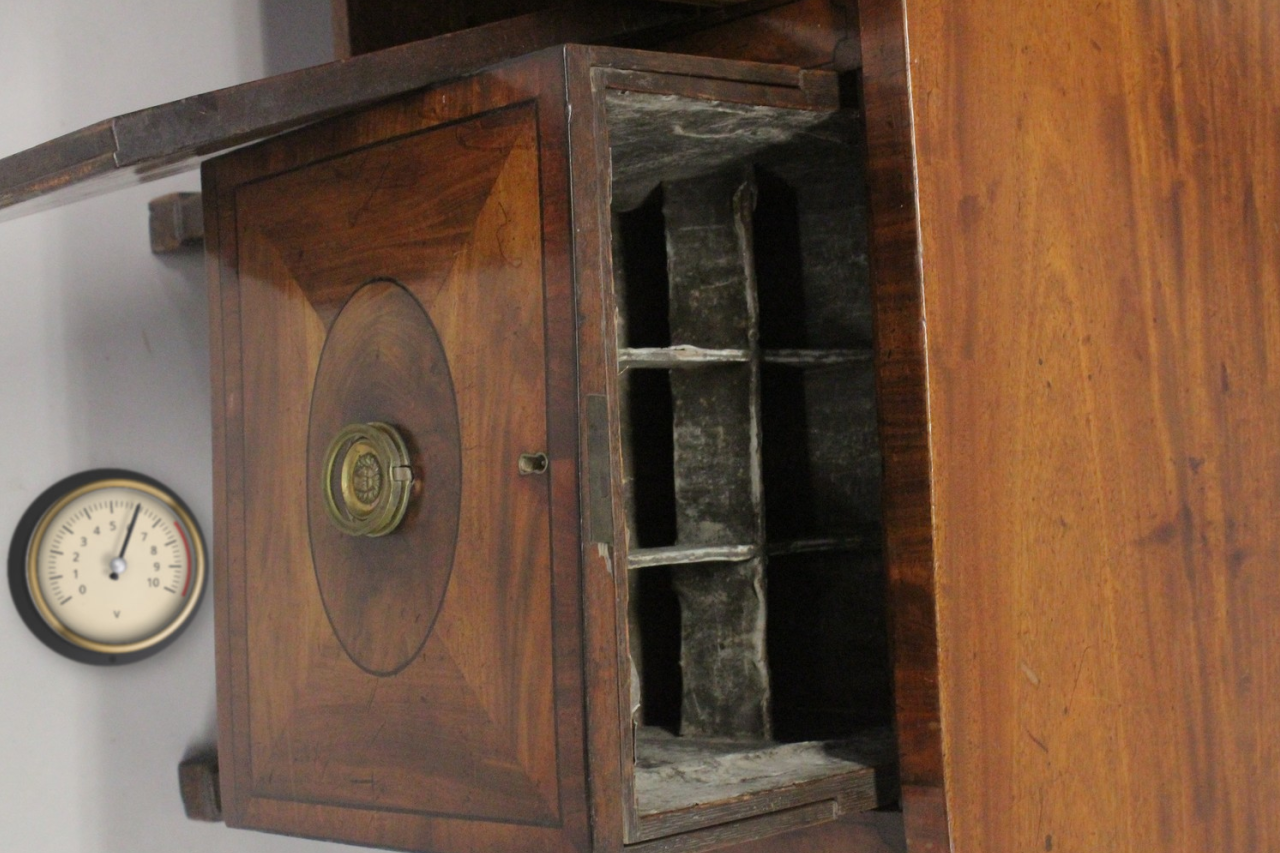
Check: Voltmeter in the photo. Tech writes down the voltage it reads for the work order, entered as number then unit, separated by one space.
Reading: 6 V
